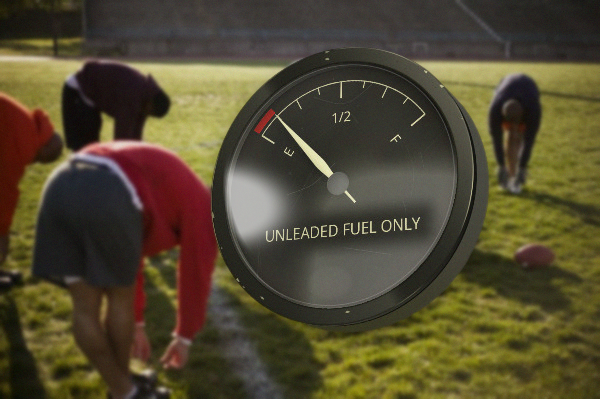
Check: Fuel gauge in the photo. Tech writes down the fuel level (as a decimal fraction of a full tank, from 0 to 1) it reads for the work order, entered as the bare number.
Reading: 0.125
